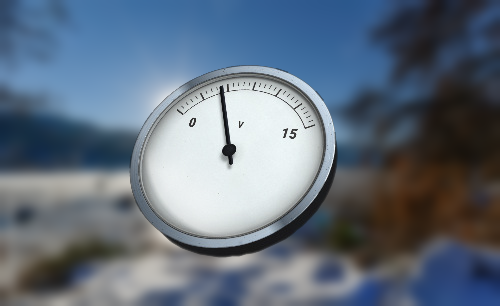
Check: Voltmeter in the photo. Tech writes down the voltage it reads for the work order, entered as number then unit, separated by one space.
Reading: 4.5 V
